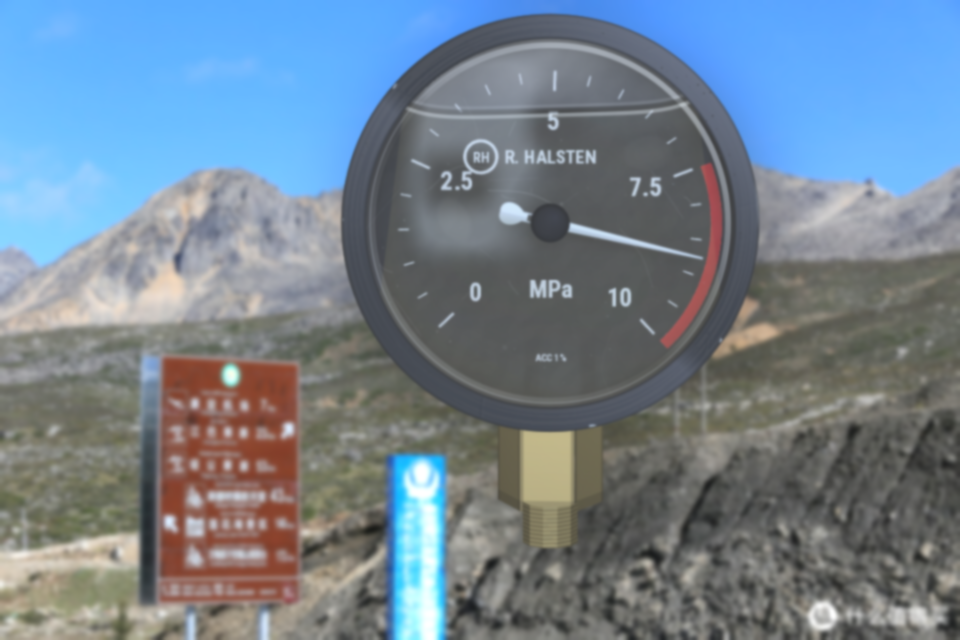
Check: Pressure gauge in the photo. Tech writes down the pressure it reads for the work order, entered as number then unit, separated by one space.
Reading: 8.75 MPa
